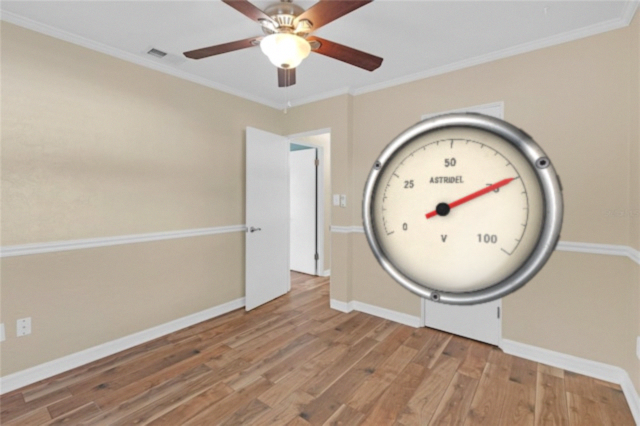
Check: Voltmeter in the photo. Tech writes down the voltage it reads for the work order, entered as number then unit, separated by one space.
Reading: 75 V
